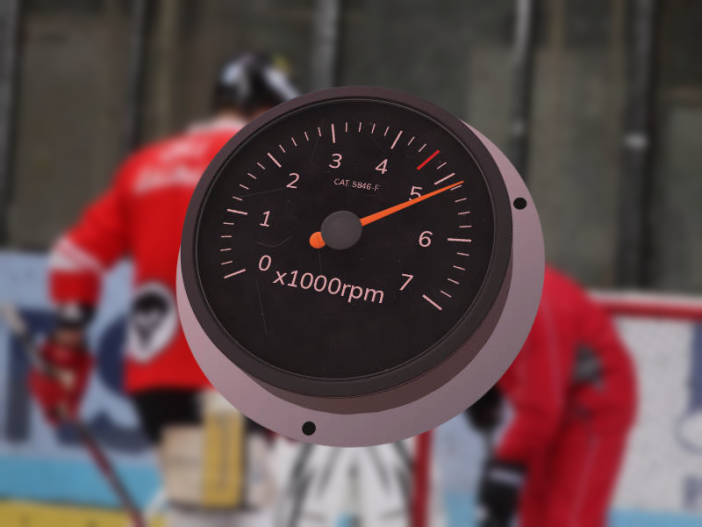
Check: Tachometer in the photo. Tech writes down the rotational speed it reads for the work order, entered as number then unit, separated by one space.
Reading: 5200 rpm
